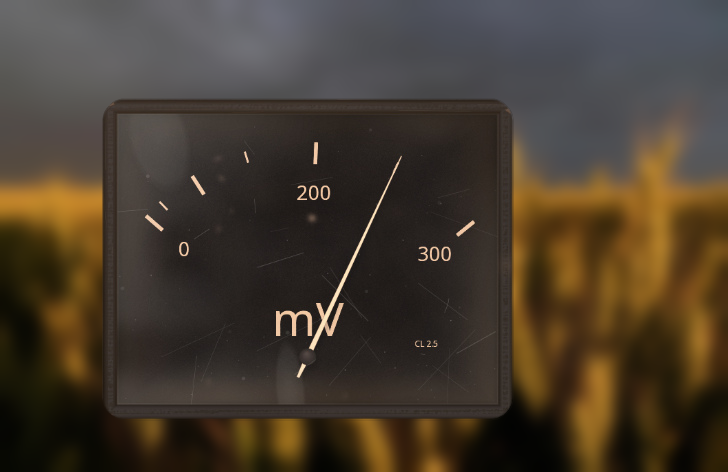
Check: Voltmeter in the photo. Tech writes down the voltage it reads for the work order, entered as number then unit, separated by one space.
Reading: 250 mV
